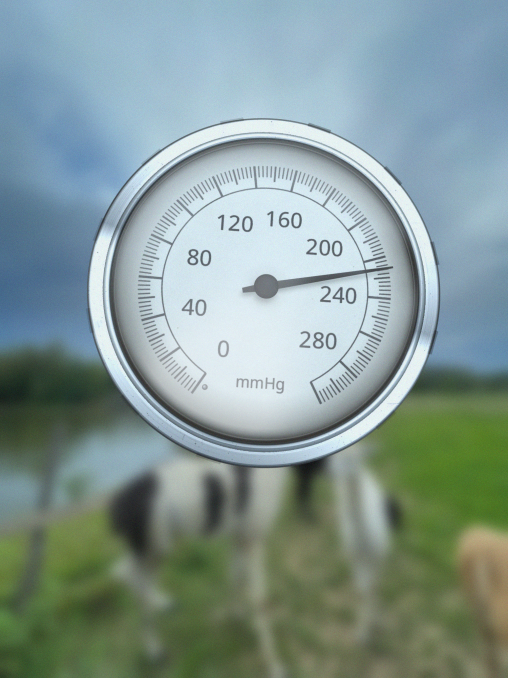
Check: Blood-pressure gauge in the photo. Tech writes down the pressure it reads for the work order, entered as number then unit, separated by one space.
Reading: 226 mmHg
